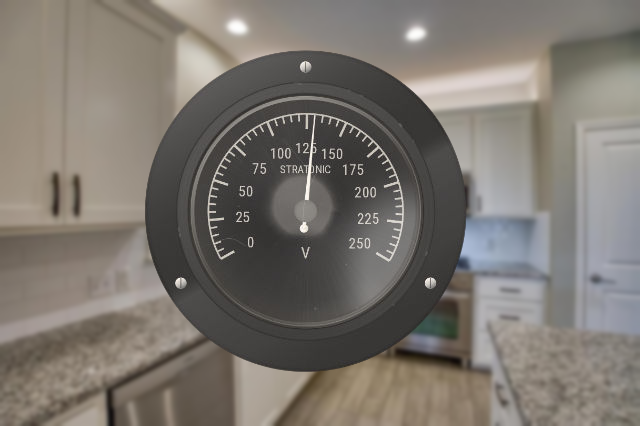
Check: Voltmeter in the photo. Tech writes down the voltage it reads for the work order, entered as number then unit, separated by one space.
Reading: 130 V
